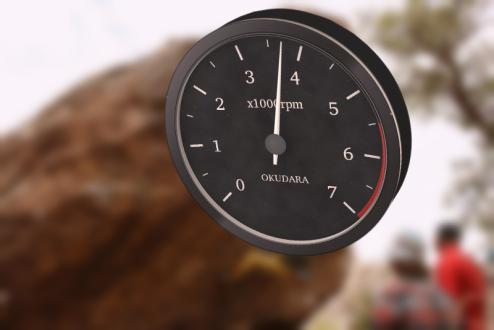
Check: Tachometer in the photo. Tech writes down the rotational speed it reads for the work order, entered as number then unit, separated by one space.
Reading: 3750 rpm
